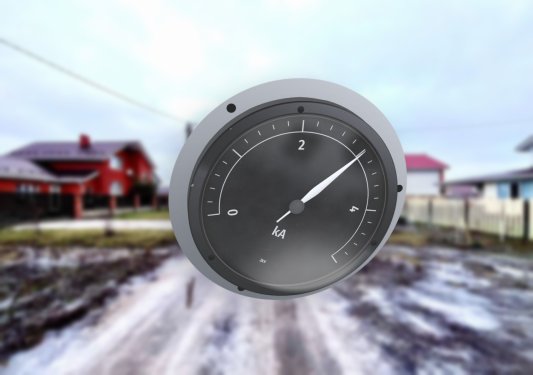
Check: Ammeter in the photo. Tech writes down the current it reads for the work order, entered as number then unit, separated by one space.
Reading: 3 kA
